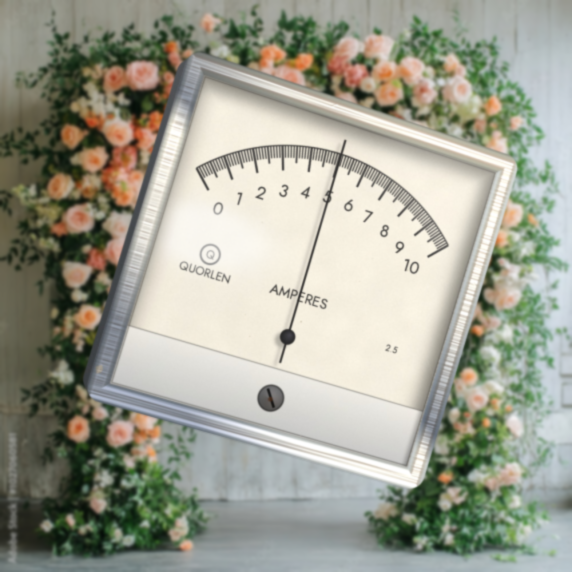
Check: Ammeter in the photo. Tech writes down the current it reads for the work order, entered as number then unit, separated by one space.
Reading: 5 A
